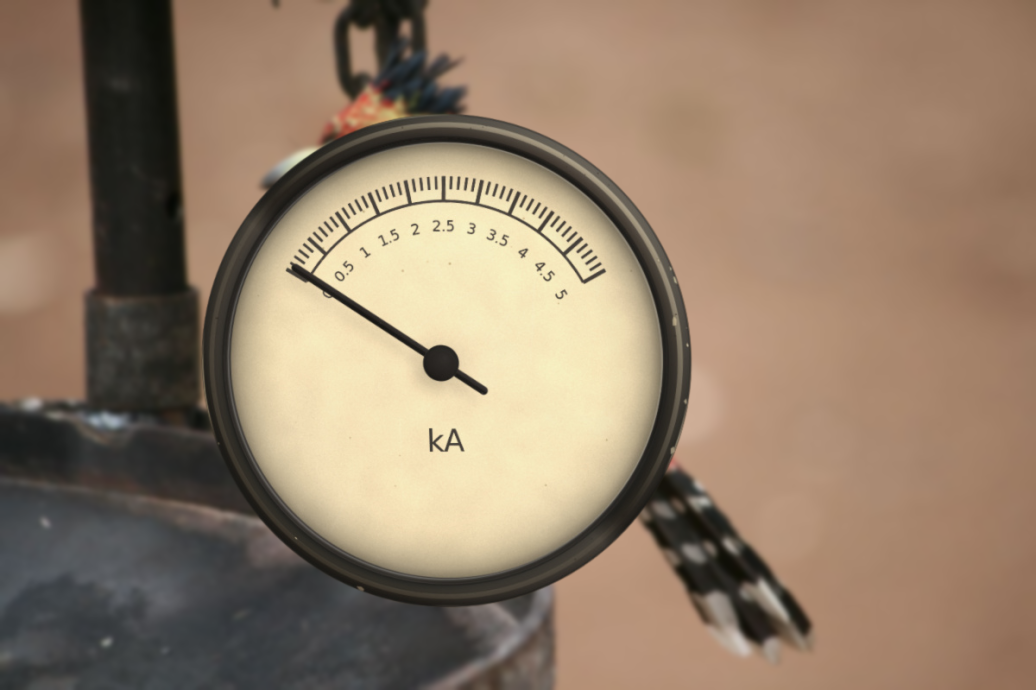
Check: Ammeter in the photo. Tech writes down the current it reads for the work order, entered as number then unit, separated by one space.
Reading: 0.1 kA
